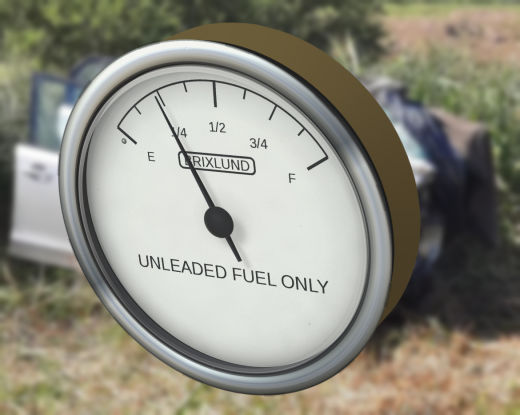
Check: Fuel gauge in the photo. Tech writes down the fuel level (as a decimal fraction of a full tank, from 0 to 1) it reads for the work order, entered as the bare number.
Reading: 0.25
